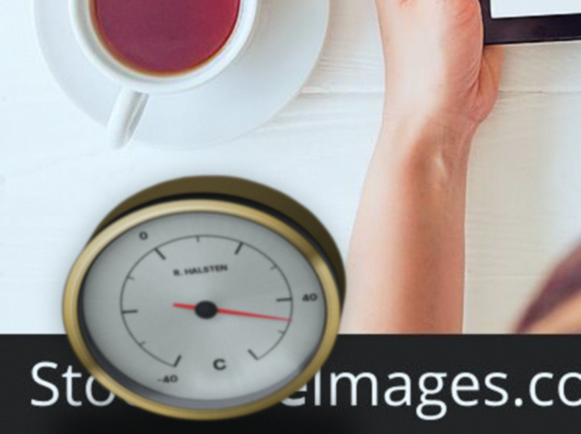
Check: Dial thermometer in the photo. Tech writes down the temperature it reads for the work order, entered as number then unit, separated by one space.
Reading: 45 °C
